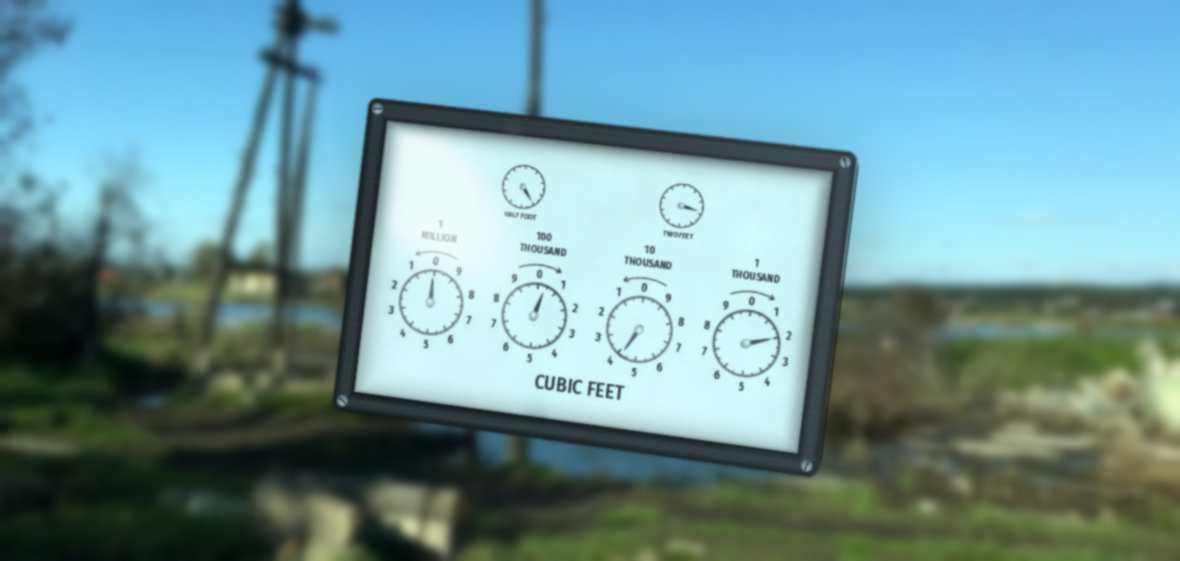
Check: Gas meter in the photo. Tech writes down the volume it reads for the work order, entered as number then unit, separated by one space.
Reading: 4200 ft³
